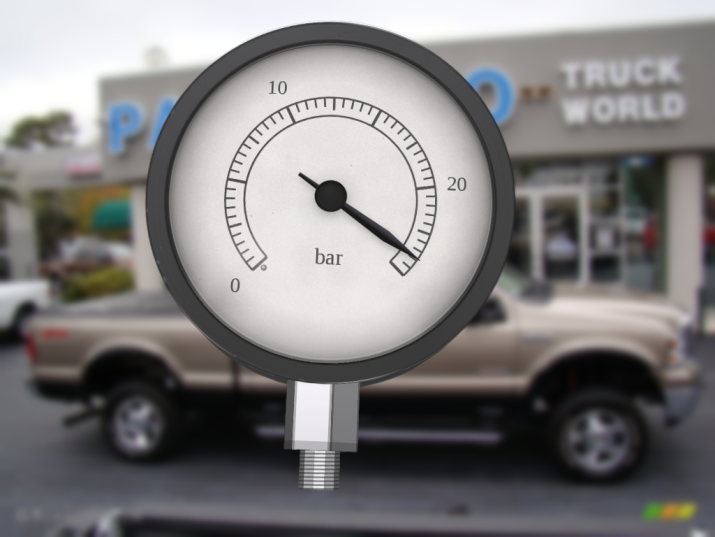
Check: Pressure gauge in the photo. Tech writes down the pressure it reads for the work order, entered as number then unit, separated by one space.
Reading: 24 bar
